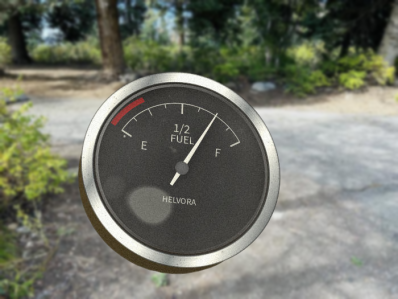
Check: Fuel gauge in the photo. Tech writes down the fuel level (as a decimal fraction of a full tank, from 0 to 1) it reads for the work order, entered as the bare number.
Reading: 0.75
